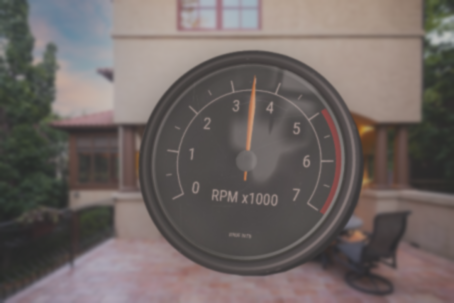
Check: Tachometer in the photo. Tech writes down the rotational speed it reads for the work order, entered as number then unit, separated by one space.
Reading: 3500 rpm
